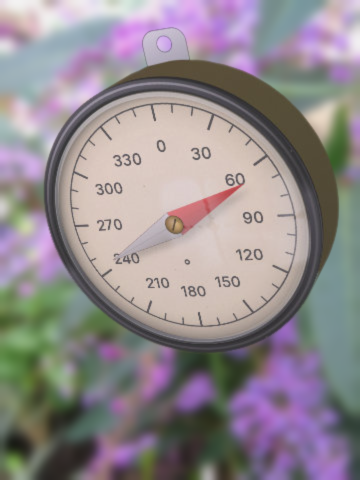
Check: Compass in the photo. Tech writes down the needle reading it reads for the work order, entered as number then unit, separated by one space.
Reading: 65 °
